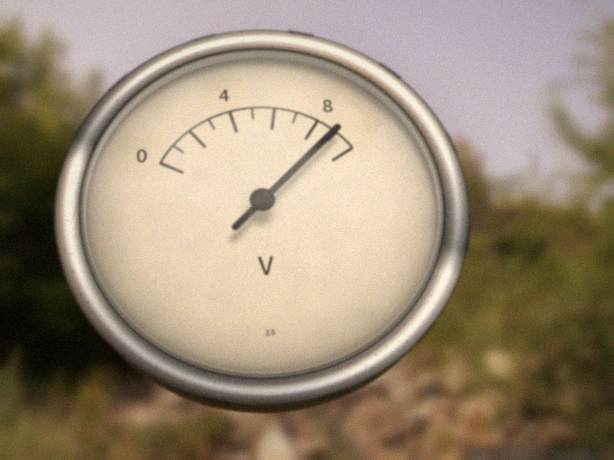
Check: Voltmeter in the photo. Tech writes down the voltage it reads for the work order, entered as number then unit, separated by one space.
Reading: 9 V
